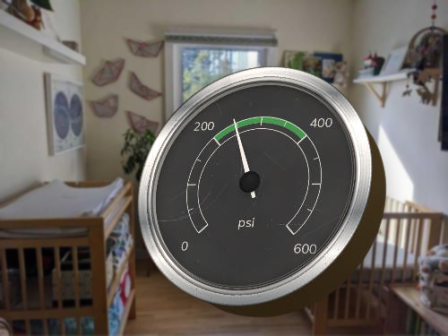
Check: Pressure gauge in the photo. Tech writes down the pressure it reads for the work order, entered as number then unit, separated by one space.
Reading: 250 psi
